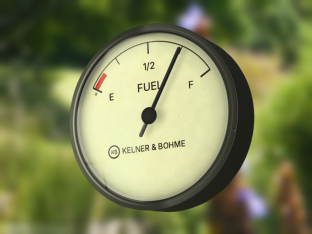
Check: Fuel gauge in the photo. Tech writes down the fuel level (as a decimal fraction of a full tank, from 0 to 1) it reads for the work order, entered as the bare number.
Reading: 0.75
